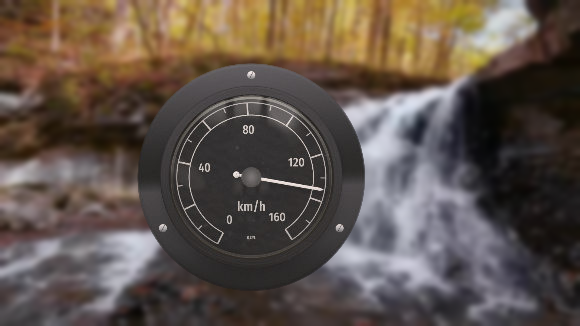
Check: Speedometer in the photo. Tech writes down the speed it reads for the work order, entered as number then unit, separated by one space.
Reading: 135 km/h
